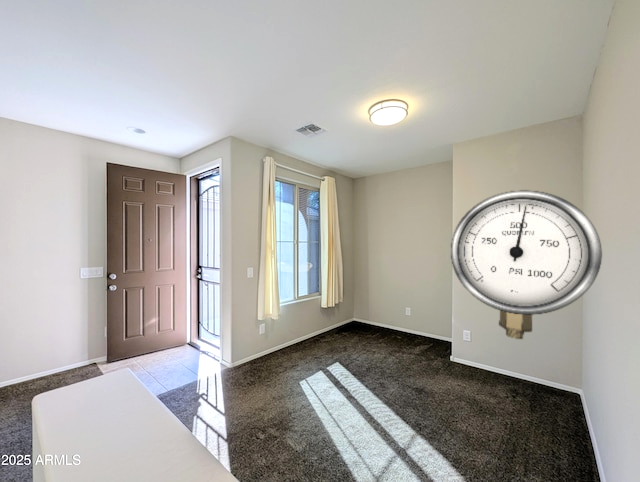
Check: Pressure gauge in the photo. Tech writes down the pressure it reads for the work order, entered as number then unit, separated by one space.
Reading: 525 psi
